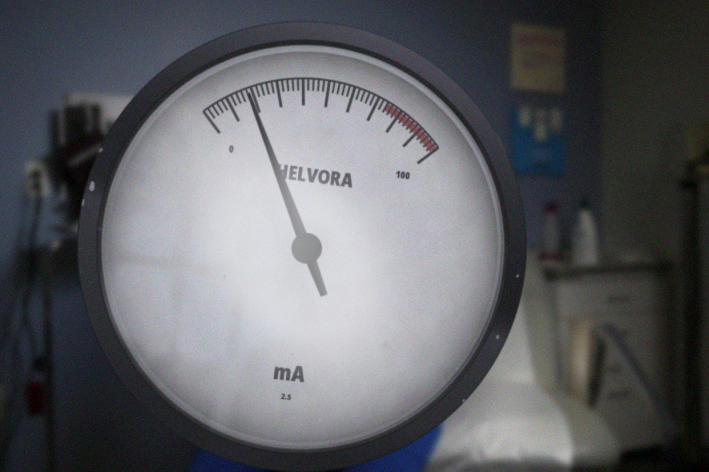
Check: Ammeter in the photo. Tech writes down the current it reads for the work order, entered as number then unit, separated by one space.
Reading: 18 mA
